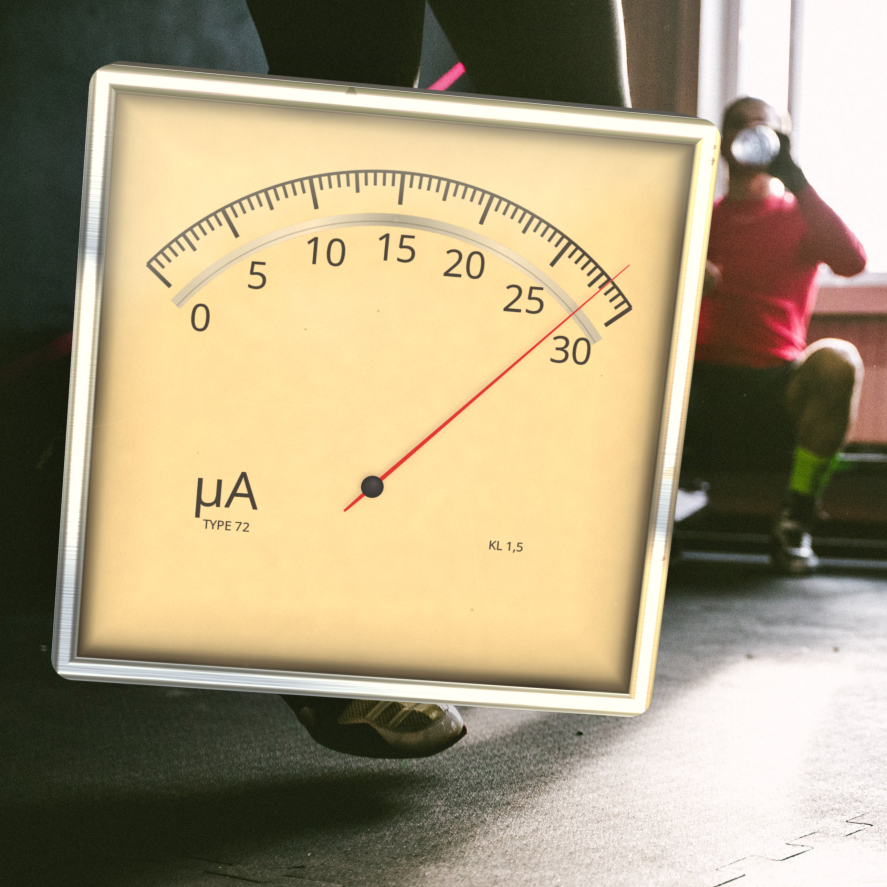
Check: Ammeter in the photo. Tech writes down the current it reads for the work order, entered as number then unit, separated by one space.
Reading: 28 µA
